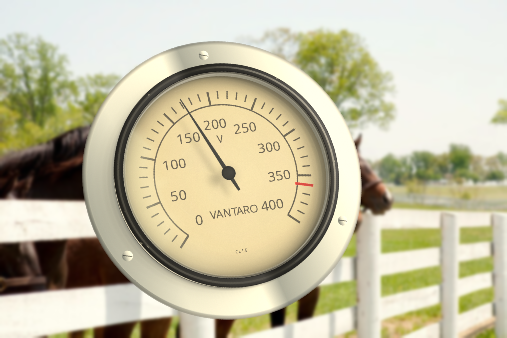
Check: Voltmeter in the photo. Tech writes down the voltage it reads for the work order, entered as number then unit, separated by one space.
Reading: 170 V
